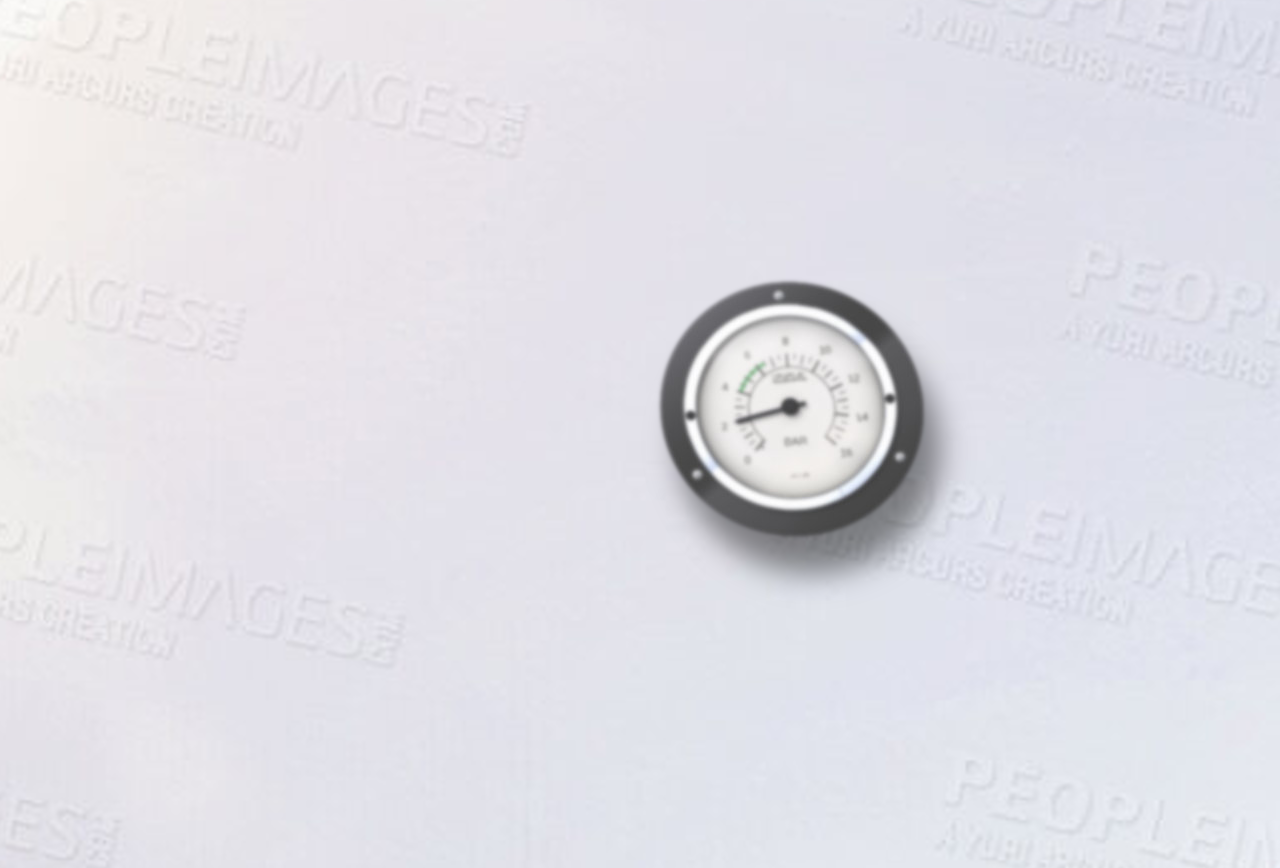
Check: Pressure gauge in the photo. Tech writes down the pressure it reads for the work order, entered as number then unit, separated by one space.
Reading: 2 bar
